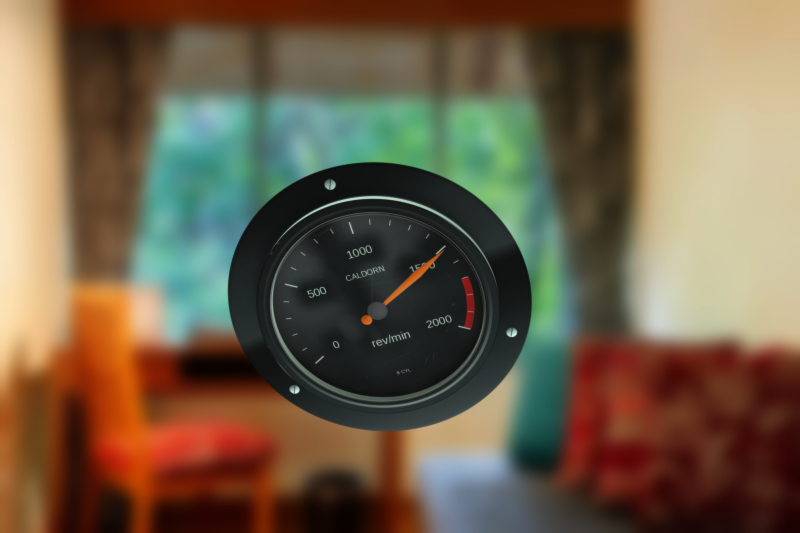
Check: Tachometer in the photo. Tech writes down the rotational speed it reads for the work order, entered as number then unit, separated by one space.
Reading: 1500 rpm
